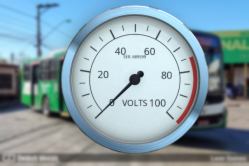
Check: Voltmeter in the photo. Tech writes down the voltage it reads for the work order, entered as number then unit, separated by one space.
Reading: 0 V
